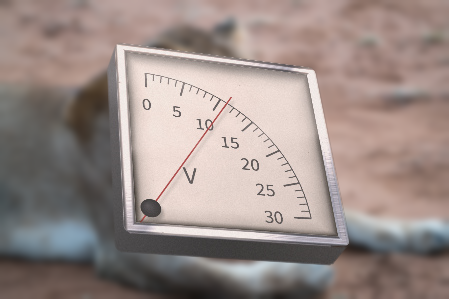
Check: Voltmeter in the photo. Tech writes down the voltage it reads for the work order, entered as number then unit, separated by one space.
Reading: 11 V
